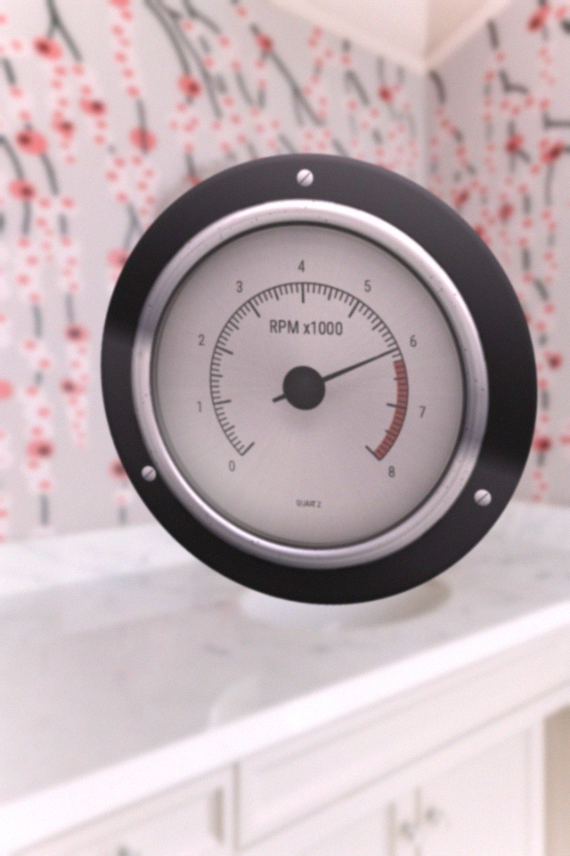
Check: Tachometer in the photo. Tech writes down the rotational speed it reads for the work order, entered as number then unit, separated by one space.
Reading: 6000 rpm
